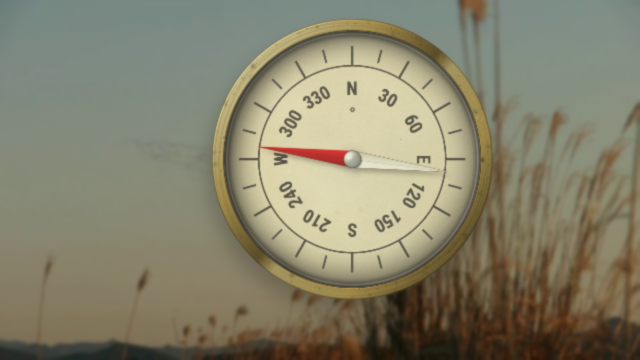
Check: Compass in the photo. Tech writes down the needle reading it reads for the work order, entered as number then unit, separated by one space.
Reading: 277.5 °
